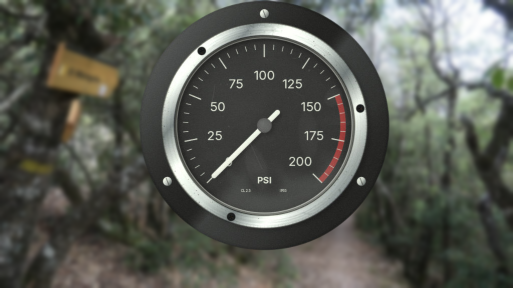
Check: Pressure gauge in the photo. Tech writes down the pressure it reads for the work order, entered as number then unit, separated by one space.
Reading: 0 psi
